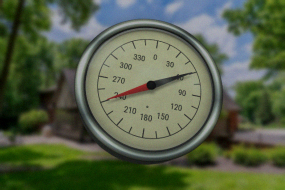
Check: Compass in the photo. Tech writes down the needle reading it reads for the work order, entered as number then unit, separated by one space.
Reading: 240 °
